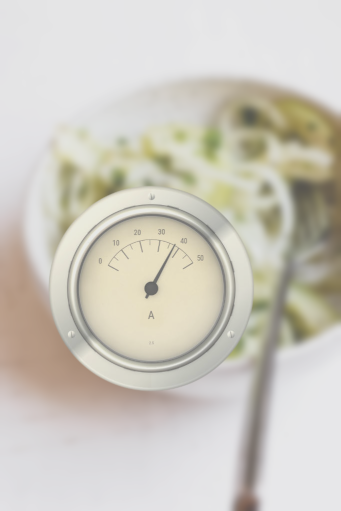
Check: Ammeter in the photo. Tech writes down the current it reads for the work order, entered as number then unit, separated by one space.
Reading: 37.5 A
